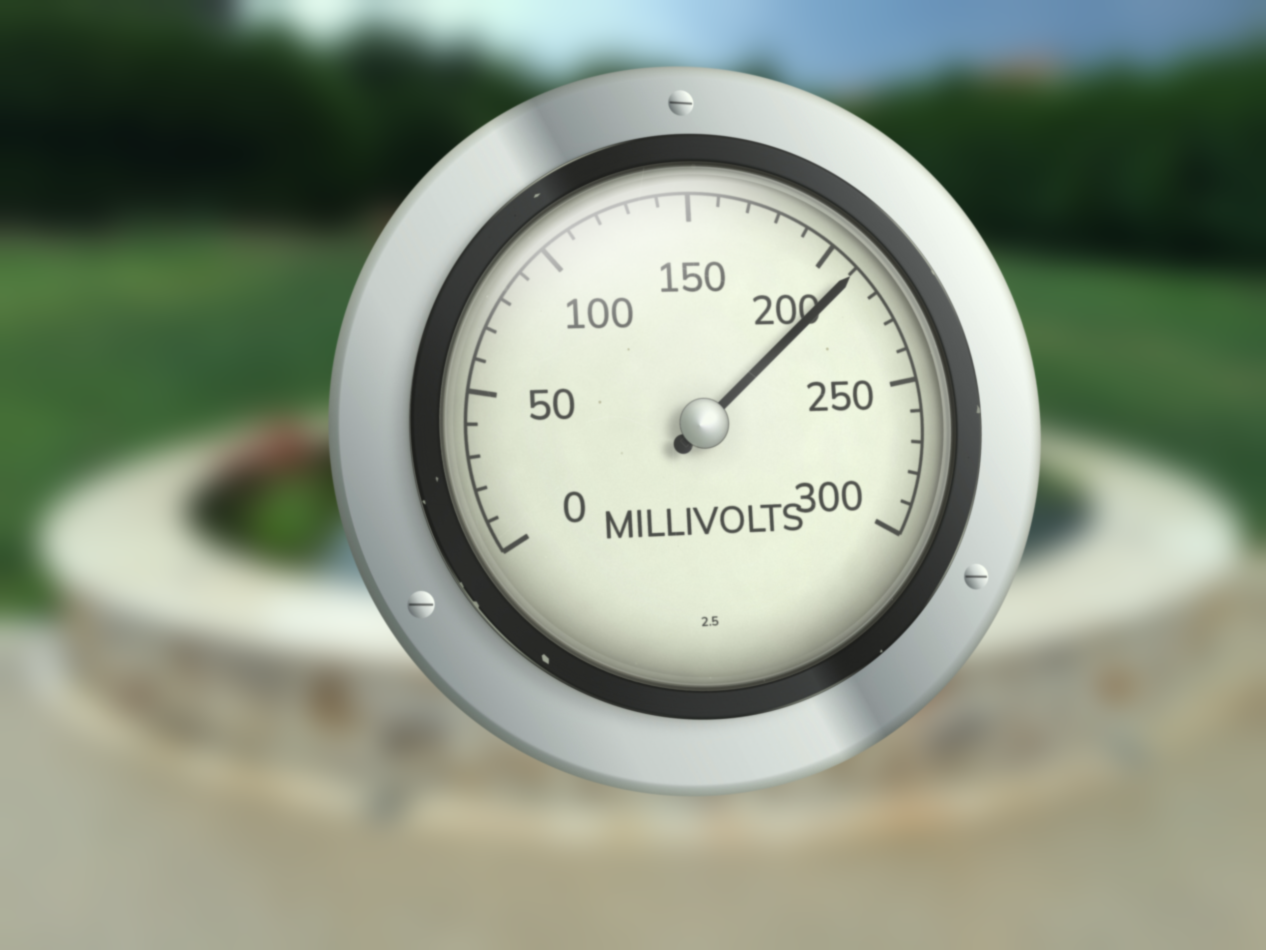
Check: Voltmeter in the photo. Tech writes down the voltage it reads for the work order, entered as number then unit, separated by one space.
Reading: 210 mV
